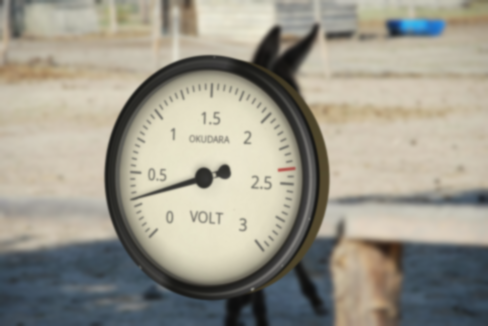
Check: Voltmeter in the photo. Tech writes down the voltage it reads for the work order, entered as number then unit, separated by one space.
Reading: 0.3 V
